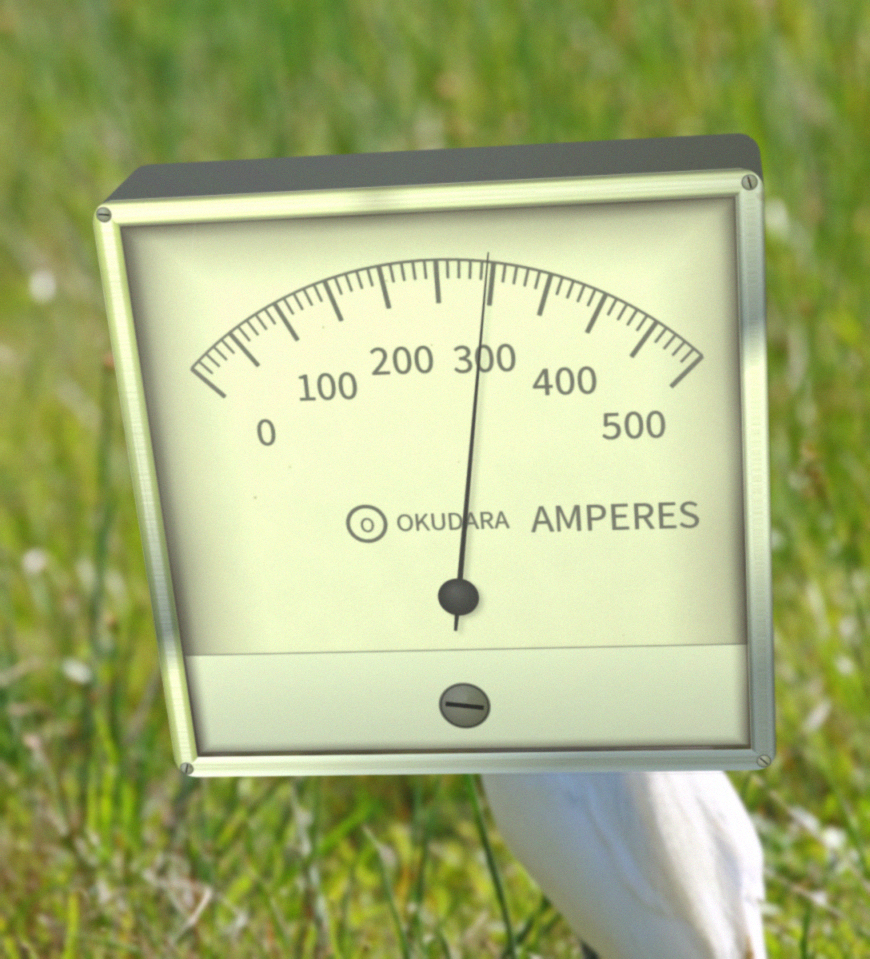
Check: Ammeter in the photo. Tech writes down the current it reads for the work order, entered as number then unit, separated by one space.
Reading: 295 A
